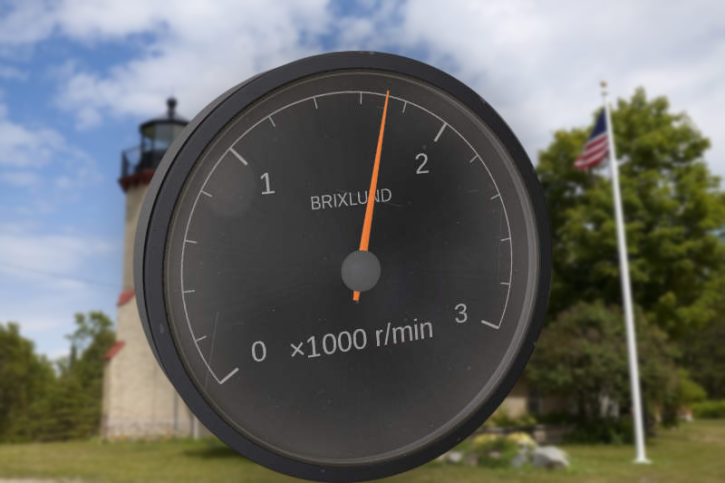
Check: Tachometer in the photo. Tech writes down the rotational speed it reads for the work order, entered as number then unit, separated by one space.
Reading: 1700 rpm
